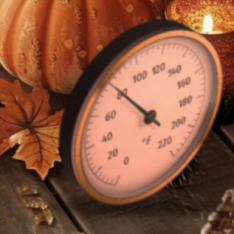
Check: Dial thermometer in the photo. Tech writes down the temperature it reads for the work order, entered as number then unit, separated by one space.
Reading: 80 °F
